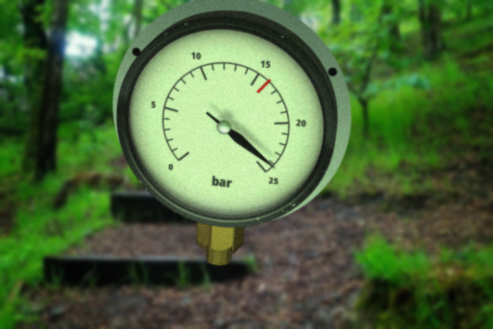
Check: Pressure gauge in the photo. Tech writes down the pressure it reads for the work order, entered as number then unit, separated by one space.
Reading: 24 bar
